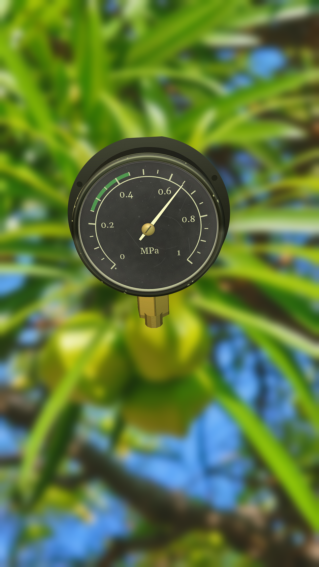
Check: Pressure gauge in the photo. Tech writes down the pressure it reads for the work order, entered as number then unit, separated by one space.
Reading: 0.65 MPa
